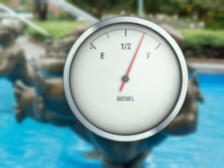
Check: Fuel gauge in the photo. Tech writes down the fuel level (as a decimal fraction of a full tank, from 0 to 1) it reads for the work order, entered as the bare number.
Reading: 0.75
